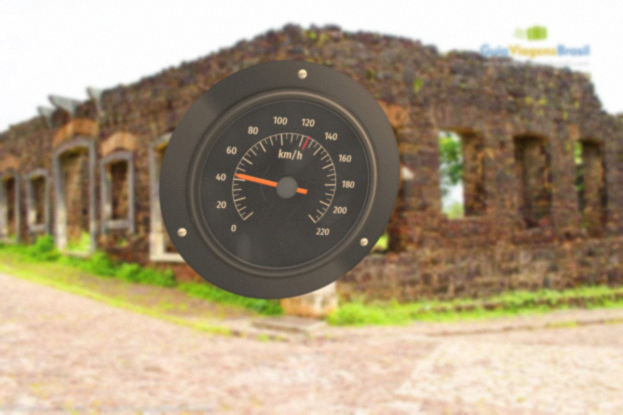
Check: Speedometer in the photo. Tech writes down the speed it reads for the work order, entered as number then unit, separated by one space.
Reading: 45 km/h
